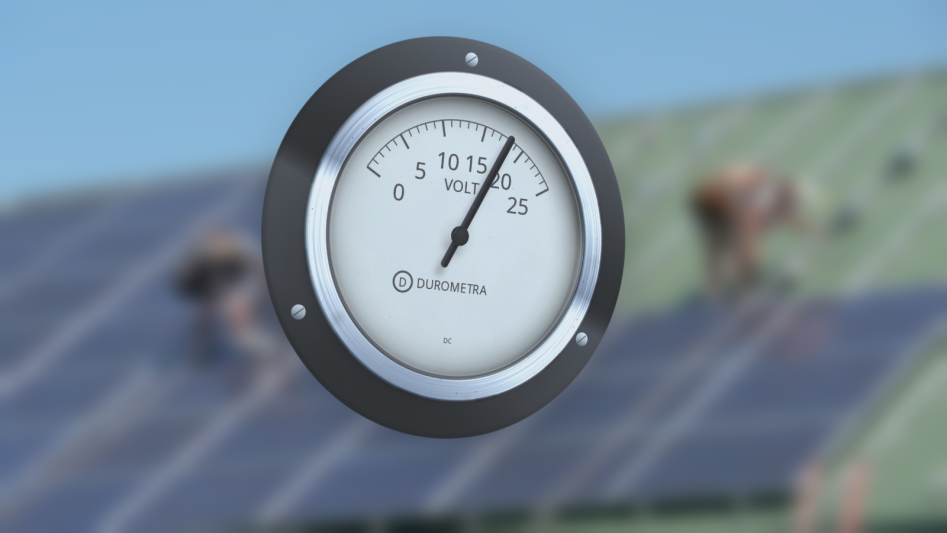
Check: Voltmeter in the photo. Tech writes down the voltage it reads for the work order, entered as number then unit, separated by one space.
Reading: 18 V
